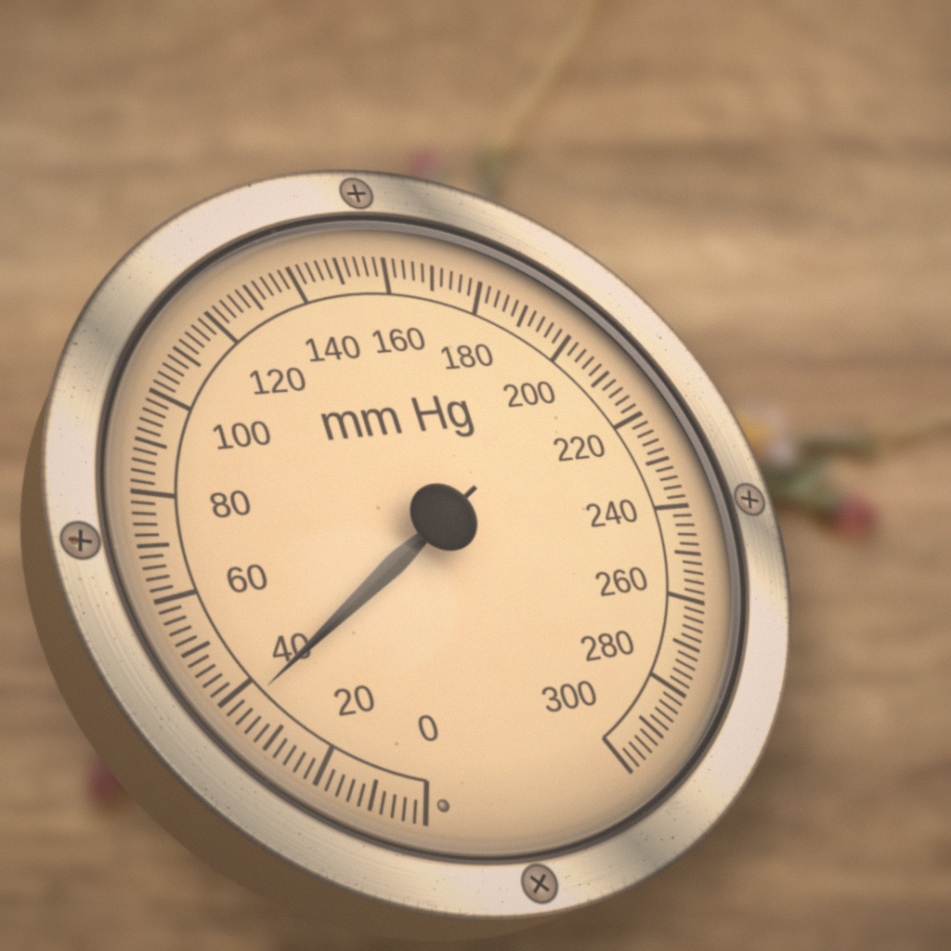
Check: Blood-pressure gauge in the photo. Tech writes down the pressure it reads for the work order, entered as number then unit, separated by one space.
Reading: 37 mmHg
